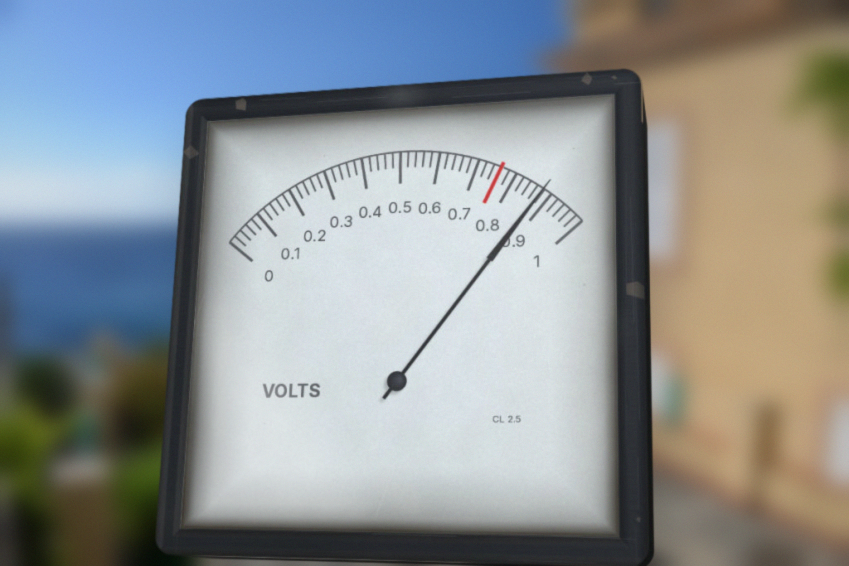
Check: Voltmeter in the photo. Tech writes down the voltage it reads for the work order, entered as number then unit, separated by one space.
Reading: 0.88 V
